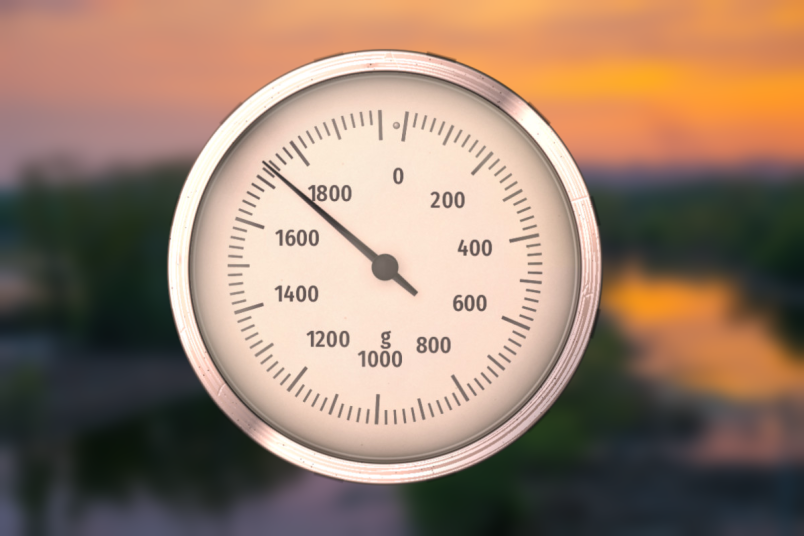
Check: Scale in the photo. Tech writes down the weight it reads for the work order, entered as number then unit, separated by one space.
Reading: 1730 g
